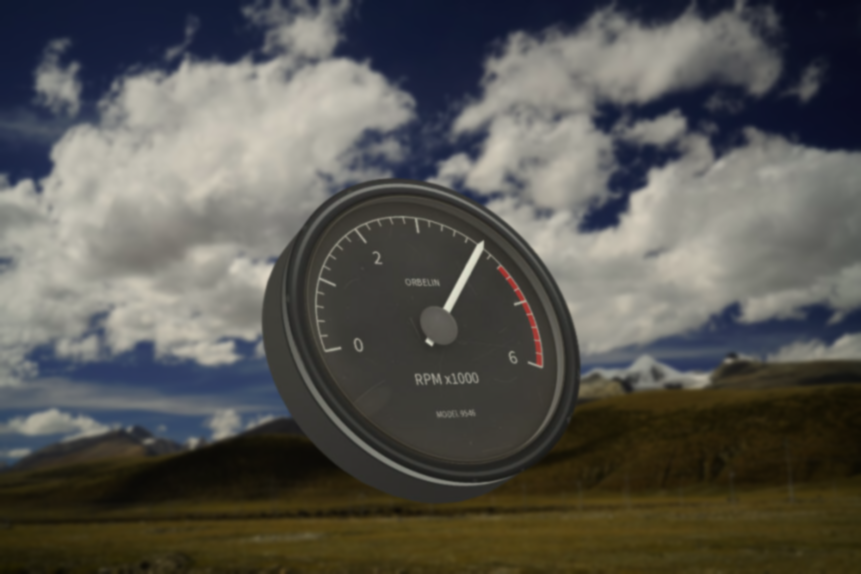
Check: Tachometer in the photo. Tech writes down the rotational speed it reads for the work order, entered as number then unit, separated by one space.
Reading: 4000 rpm
